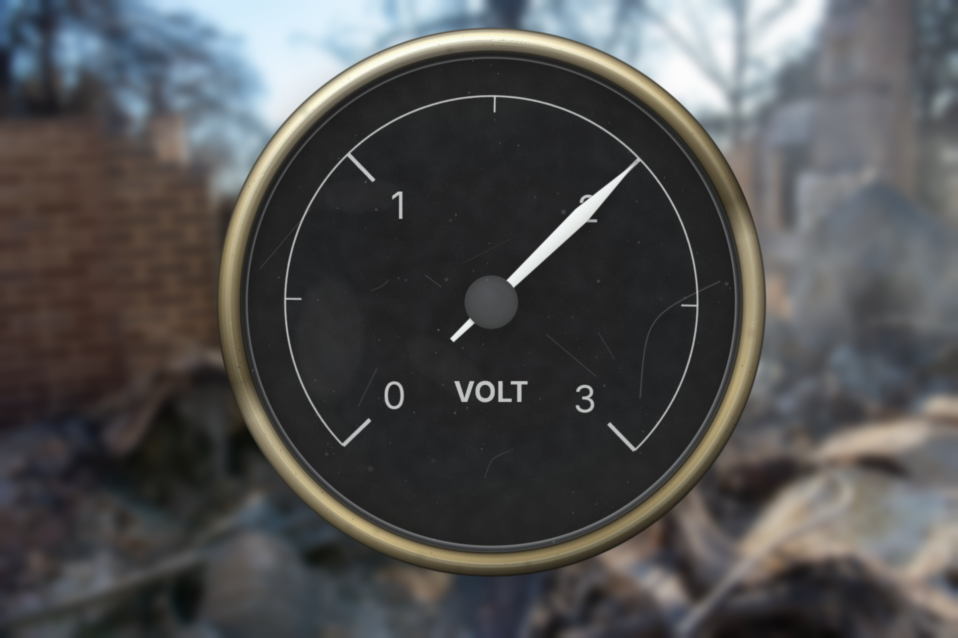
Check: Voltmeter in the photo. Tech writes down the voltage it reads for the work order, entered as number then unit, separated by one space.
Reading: 2 V
